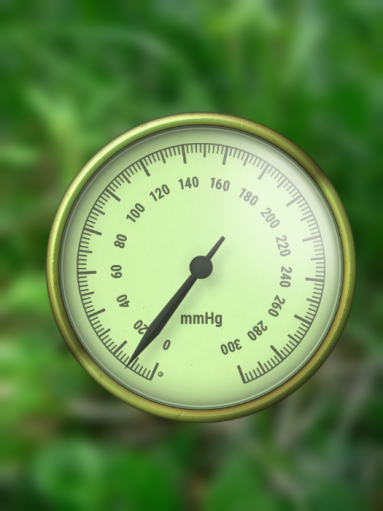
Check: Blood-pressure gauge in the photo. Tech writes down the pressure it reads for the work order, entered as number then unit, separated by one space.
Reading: 12 mmHg
